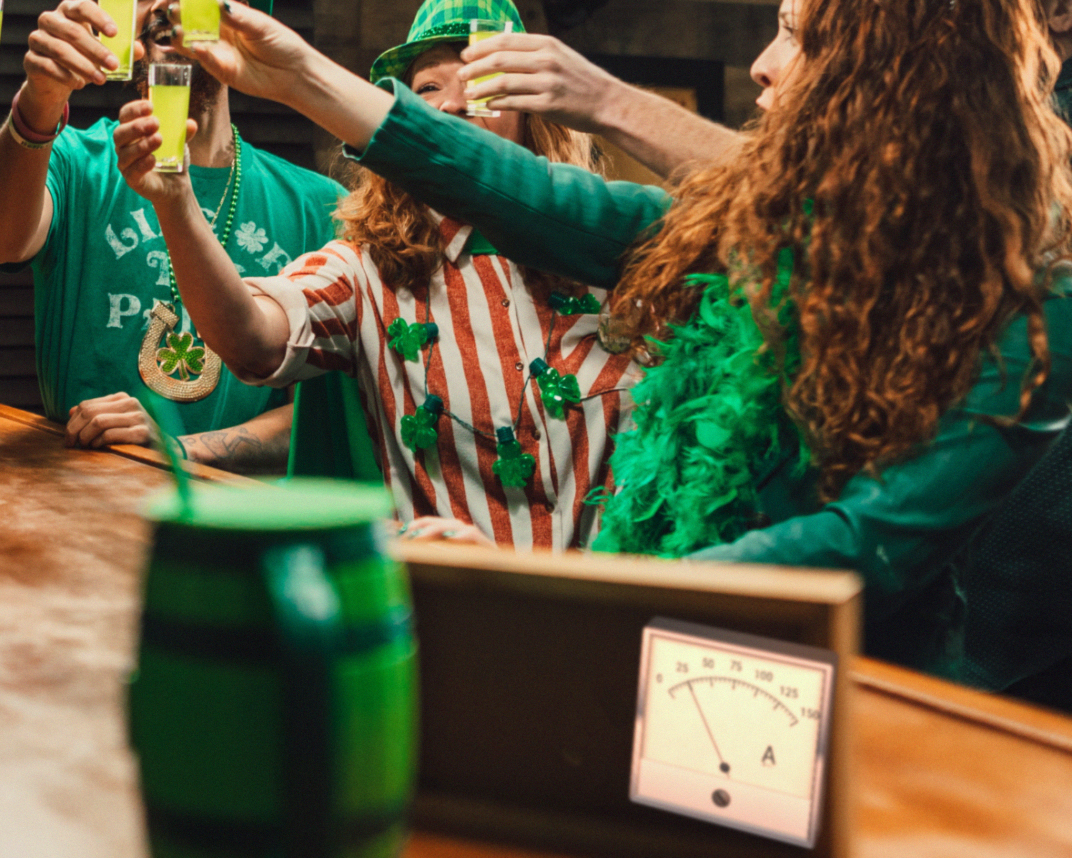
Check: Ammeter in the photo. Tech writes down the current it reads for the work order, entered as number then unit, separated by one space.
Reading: 25 A
